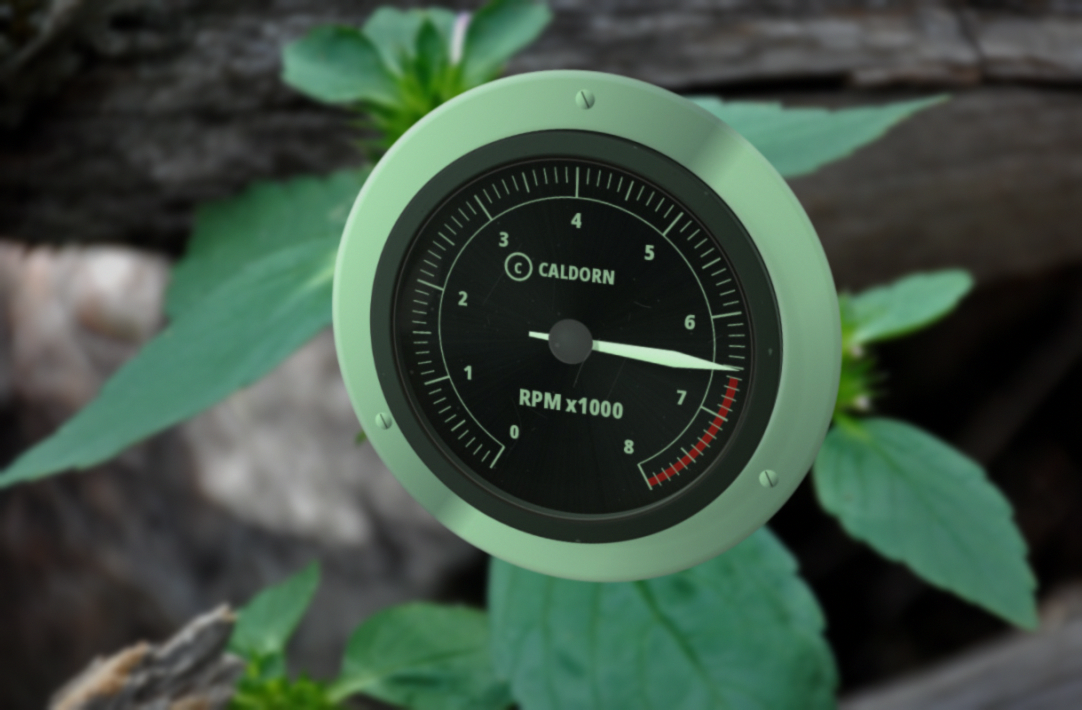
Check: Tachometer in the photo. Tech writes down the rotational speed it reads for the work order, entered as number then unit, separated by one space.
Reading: 6500 rpm
